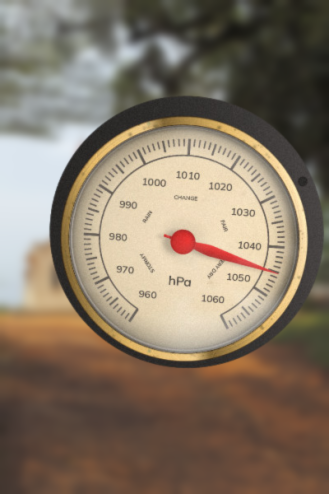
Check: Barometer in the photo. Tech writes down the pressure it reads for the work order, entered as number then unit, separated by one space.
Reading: 1045 hPa
